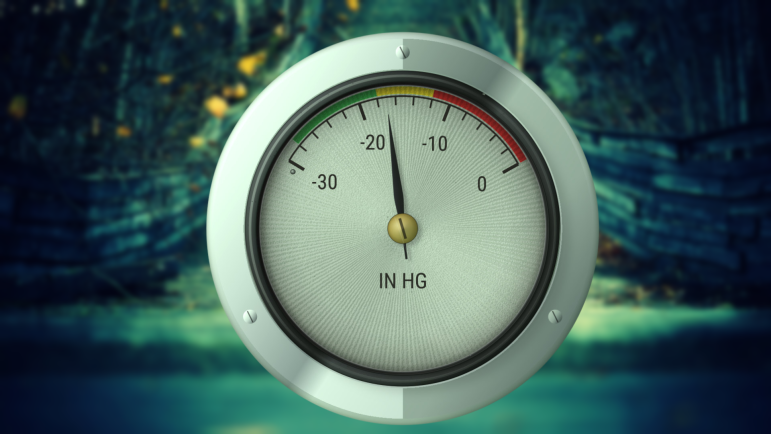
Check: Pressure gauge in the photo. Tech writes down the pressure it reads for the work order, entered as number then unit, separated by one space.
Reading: -17 inHg
